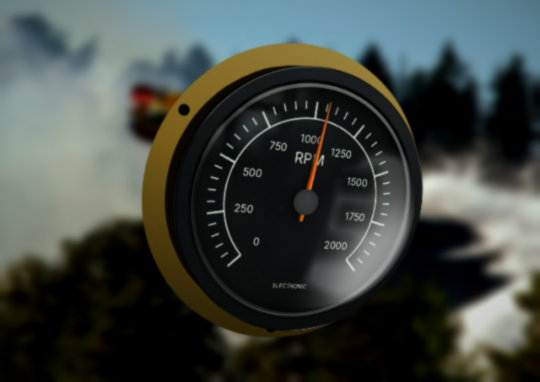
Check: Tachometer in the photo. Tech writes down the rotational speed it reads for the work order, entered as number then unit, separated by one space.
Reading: 1050 rpm
